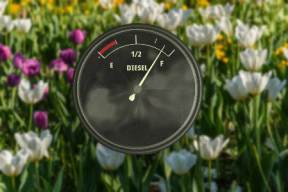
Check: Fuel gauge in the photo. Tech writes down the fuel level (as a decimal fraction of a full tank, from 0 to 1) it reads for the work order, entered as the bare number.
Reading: 0.875
